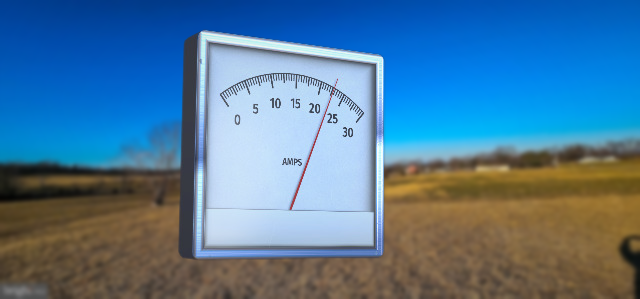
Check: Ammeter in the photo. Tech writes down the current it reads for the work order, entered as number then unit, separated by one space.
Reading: 22.5 A
